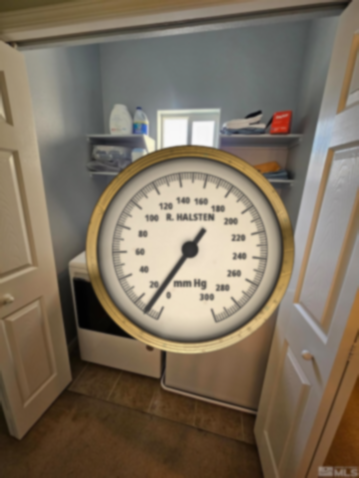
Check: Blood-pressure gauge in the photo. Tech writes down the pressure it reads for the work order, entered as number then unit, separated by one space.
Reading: 10 mmHg
